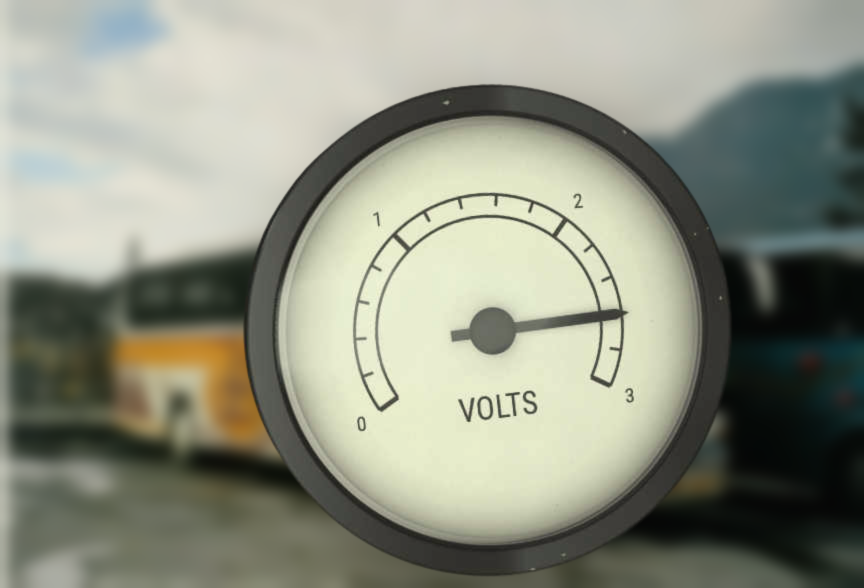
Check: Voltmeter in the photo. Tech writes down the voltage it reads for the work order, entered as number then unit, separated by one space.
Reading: 2.6 V
